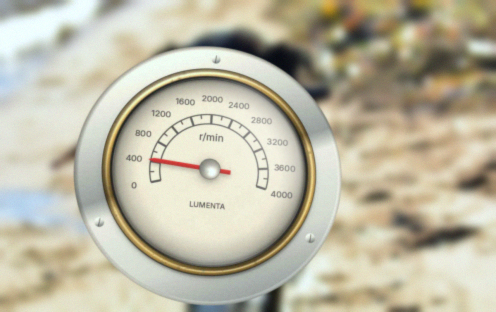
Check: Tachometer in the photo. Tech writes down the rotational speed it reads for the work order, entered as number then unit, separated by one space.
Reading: 400 rpm
